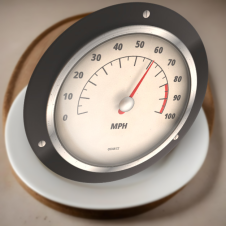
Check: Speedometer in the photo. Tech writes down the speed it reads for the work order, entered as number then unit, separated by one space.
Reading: 60 mph
